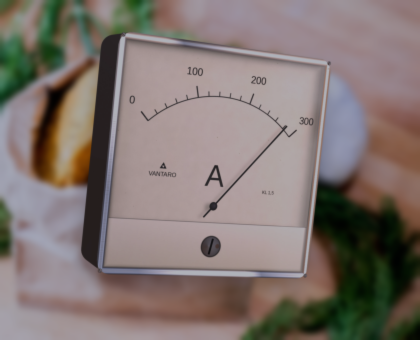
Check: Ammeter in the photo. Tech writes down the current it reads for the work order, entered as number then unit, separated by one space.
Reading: 280 A
